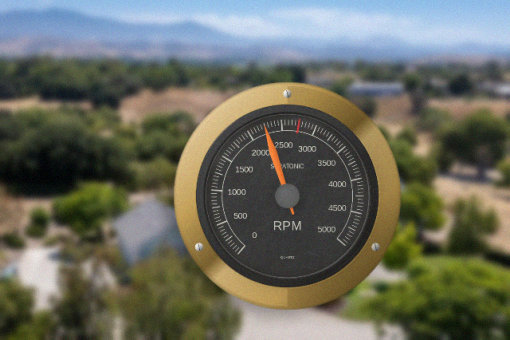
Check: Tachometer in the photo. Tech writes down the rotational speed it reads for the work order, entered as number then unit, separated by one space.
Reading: 2250 rpm
